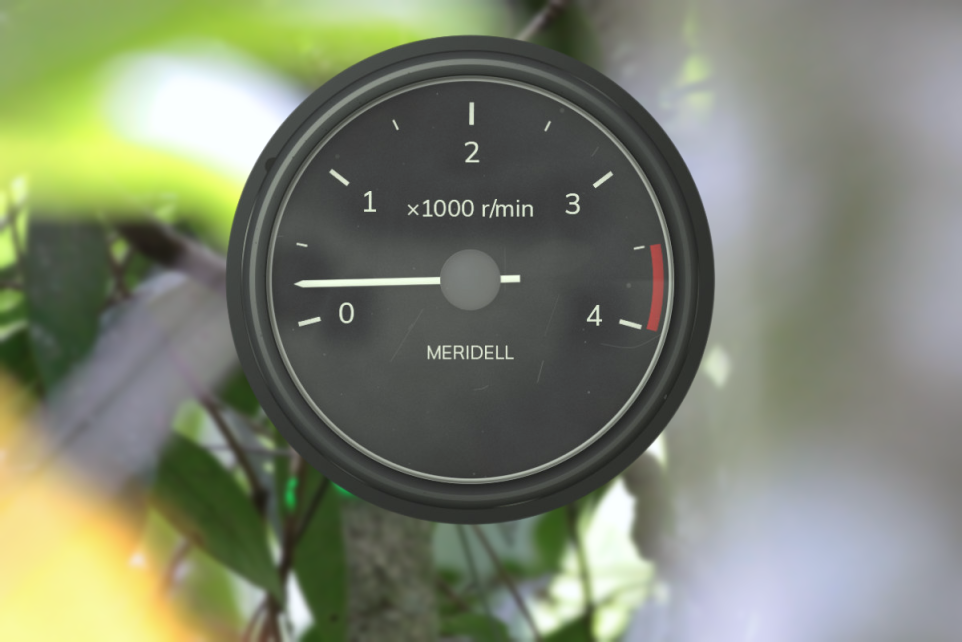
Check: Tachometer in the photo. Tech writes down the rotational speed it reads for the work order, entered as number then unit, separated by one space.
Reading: 250 rpm
